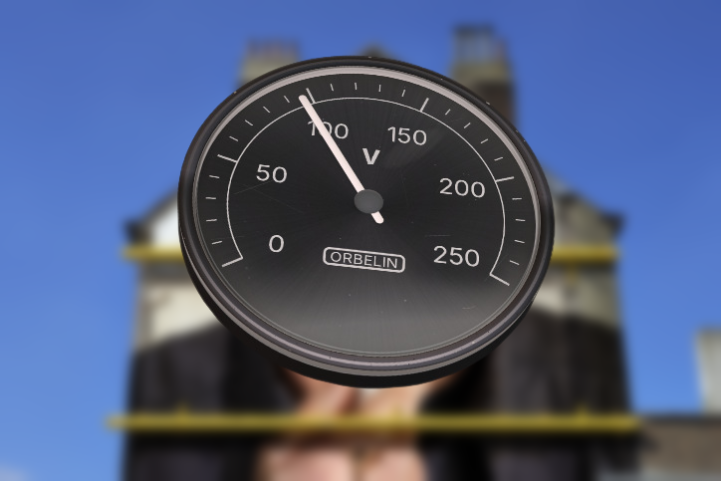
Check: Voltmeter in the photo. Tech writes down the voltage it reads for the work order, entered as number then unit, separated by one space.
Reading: 95 V
